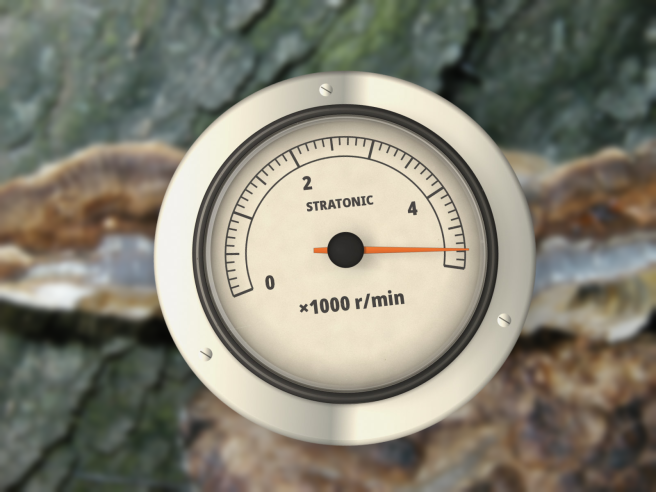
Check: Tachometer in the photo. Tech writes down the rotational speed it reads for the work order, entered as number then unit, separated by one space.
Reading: 4800 rpm
